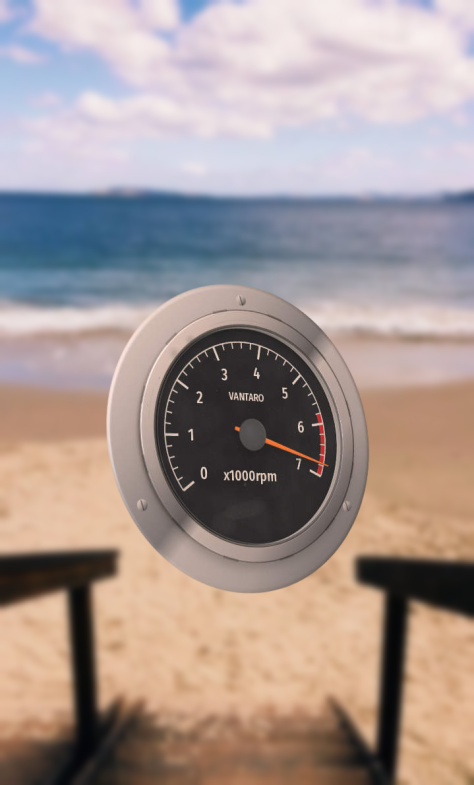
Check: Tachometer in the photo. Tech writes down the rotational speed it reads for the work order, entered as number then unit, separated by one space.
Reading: 6800 rpm
